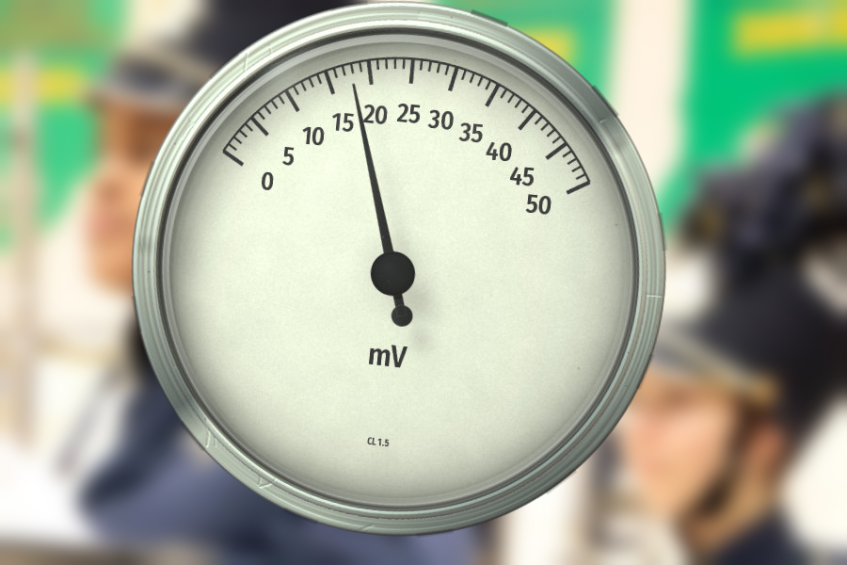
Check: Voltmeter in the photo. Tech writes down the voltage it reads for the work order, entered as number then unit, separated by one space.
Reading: 18 mV
